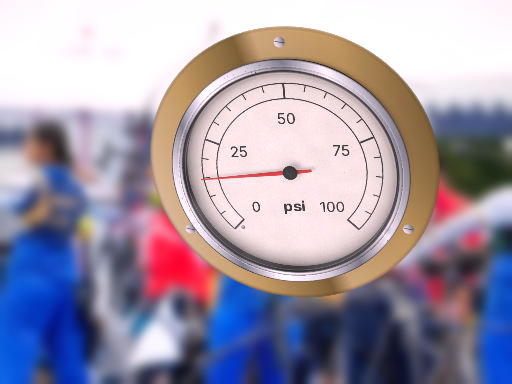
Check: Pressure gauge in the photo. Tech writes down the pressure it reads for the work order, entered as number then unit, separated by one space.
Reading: 15 psi
